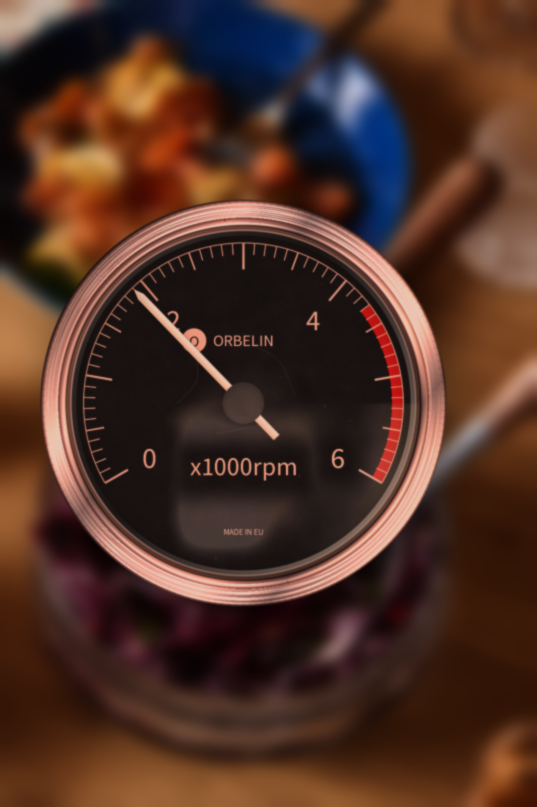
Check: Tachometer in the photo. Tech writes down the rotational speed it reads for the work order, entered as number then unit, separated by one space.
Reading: 1900 rpm
